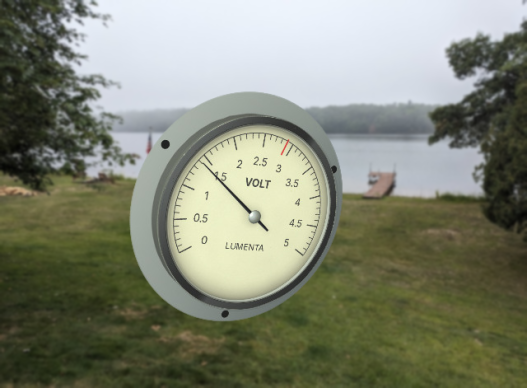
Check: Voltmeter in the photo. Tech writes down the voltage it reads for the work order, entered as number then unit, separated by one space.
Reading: 1.4 V
